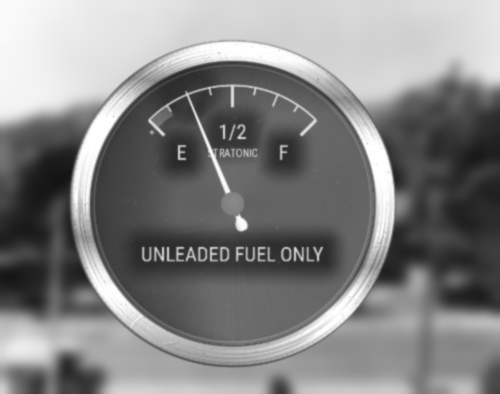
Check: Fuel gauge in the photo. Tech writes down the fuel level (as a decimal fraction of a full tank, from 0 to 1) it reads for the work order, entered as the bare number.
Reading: 0.25
